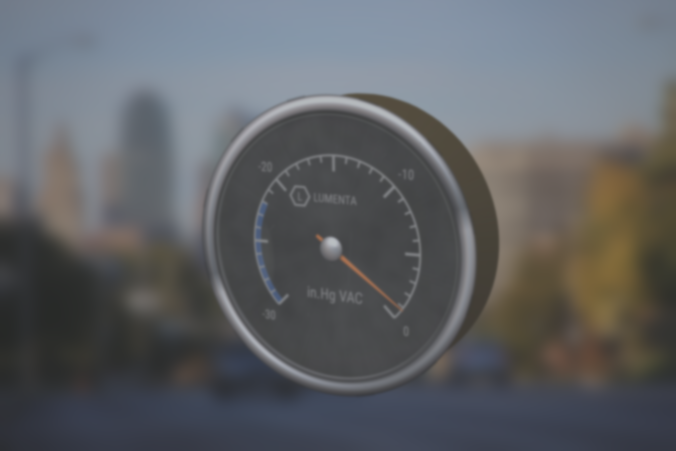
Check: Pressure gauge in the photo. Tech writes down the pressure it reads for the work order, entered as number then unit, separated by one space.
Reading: -1 inHg
